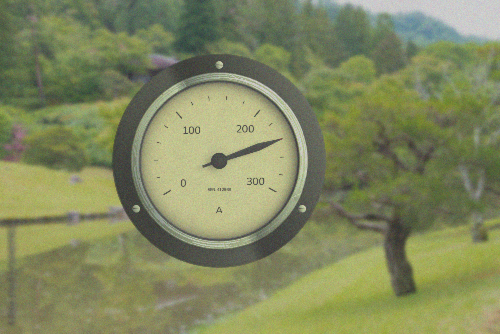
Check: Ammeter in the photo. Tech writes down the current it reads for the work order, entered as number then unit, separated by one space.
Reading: 240 A
